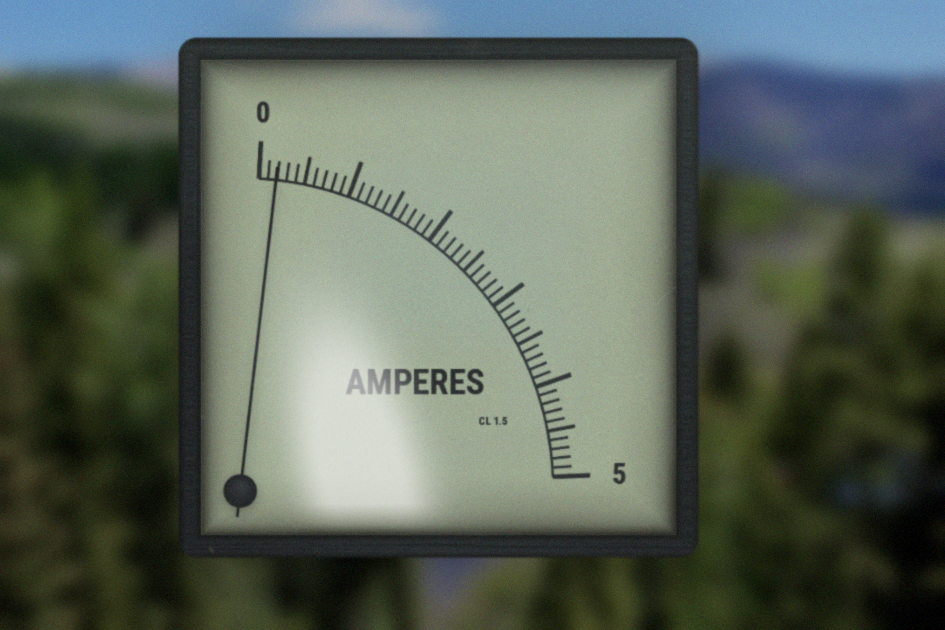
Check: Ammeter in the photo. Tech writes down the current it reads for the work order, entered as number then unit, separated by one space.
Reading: 0.2 A
